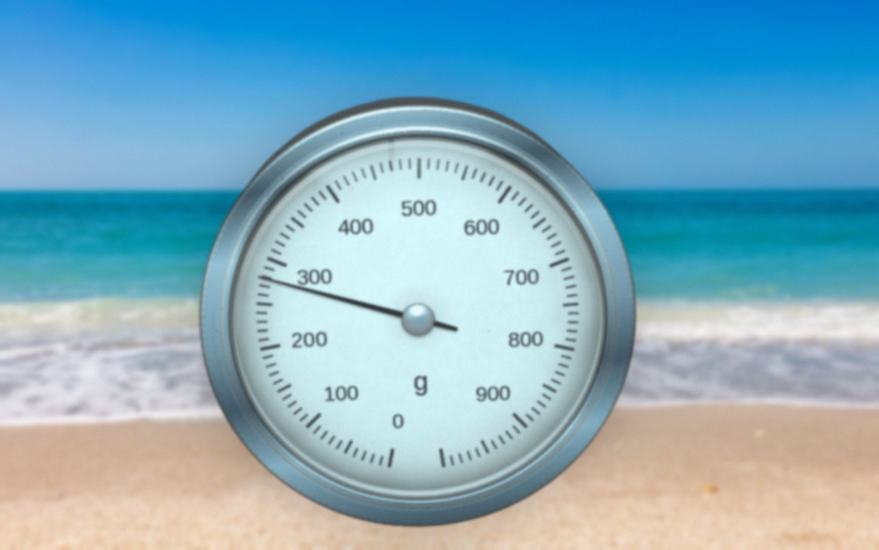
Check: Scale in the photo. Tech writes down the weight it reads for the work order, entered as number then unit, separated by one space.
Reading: 280 g
